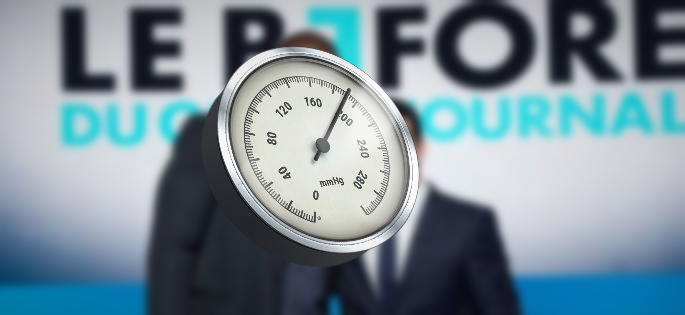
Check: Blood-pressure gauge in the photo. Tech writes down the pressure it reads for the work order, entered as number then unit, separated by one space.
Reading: 190 mmHg
